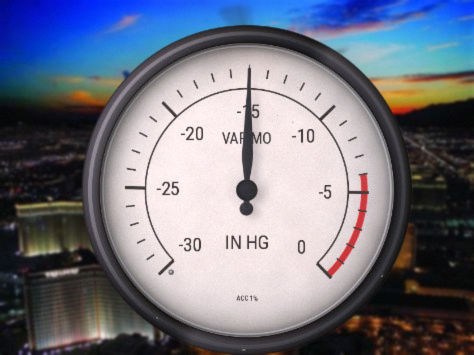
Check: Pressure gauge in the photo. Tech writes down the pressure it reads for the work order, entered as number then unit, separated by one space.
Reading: -15 inHg
